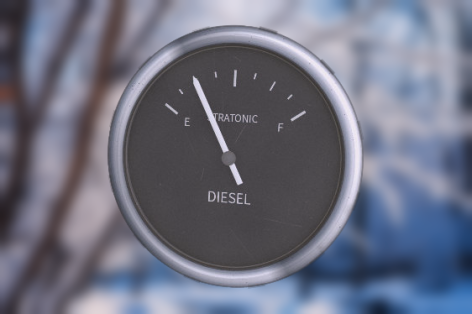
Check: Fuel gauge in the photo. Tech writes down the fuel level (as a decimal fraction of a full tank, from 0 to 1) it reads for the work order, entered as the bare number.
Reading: 0.25
